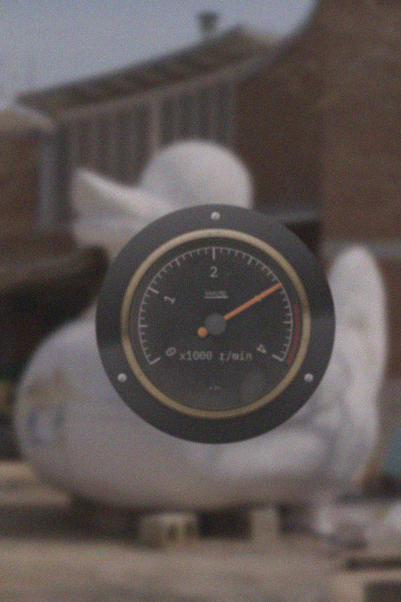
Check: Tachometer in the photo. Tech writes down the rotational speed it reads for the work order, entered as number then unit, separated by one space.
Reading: 3000 rpm
